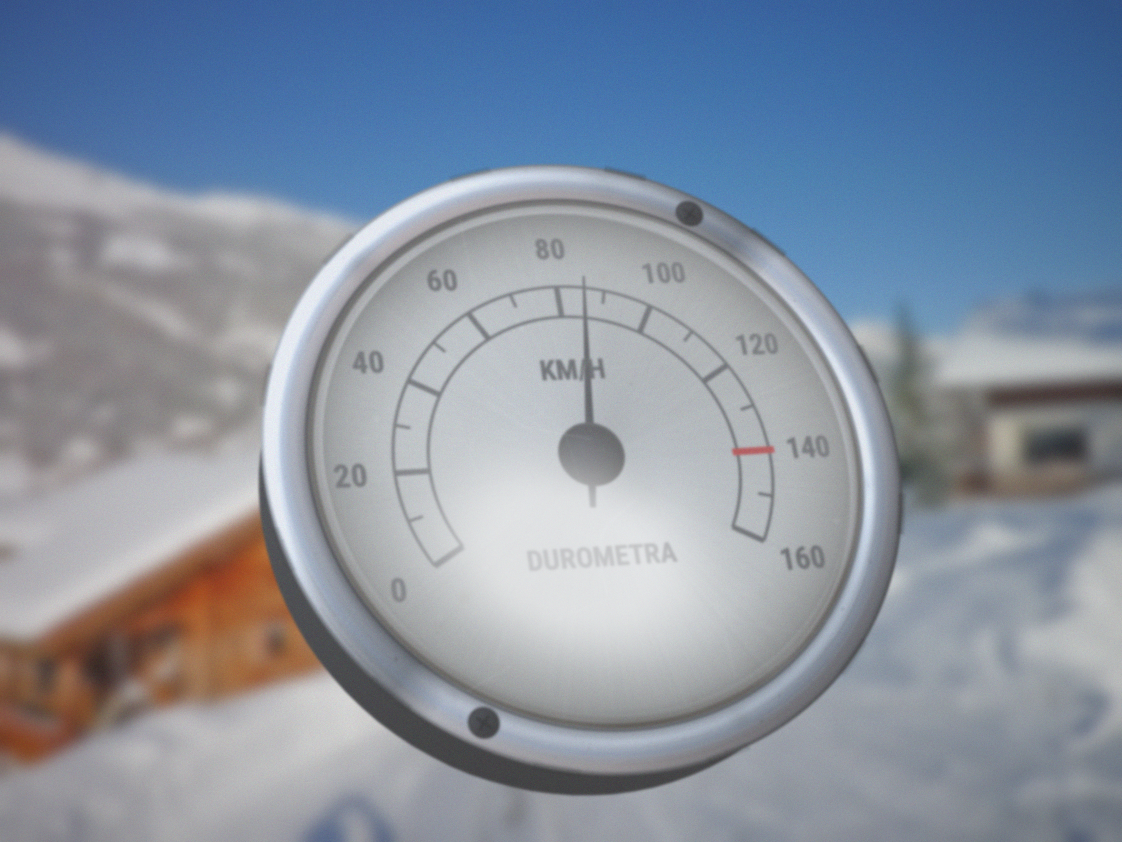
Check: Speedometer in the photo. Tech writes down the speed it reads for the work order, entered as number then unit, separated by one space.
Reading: 85 km/h
